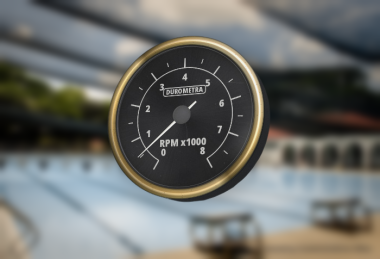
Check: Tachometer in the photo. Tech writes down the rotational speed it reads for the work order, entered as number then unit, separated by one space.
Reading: 500 rpm
